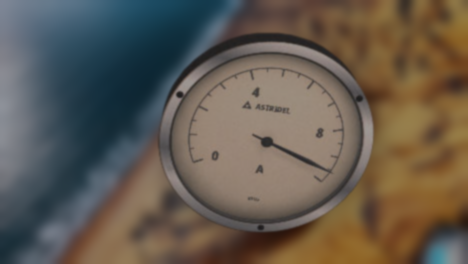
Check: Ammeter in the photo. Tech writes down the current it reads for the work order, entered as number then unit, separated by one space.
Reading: 9.5 A
